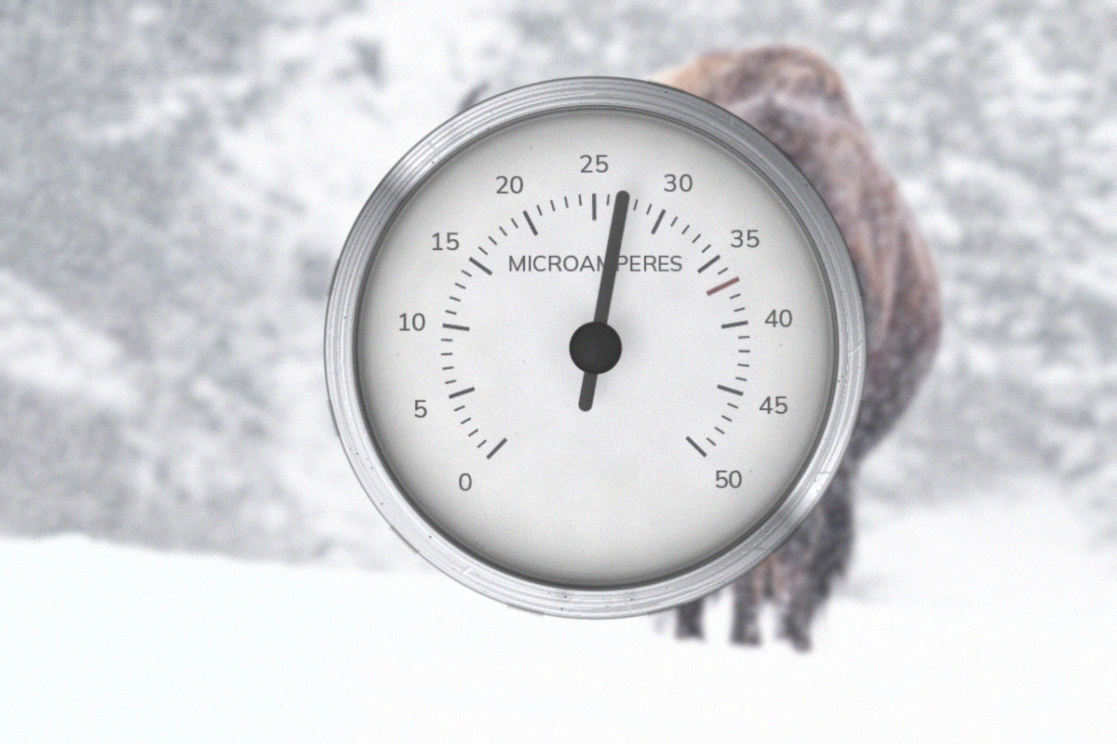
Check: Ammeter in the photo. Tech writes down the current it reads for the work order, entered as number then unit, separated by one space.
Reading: 27 µA
